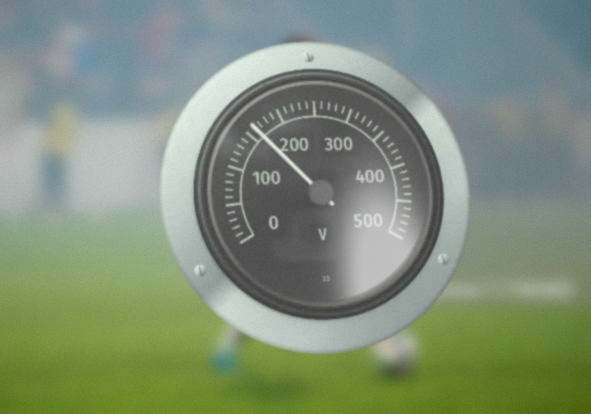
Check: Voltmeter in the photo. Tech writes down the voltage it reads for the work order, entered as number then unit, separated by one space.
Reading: 160 V
